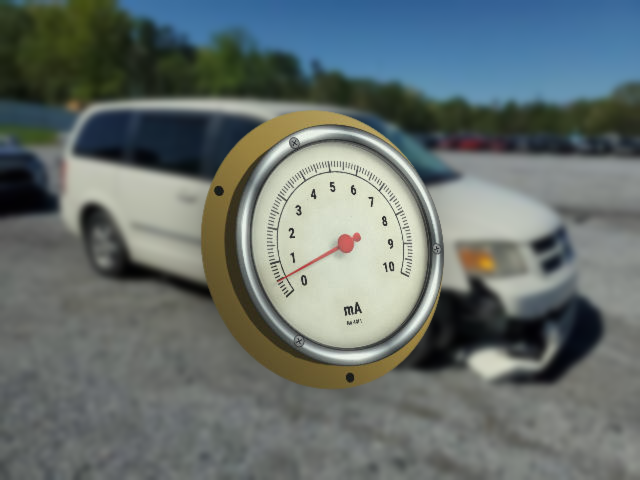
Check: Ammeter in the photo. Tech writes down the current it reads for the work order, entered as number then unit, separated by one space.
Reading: 0.5 mA
